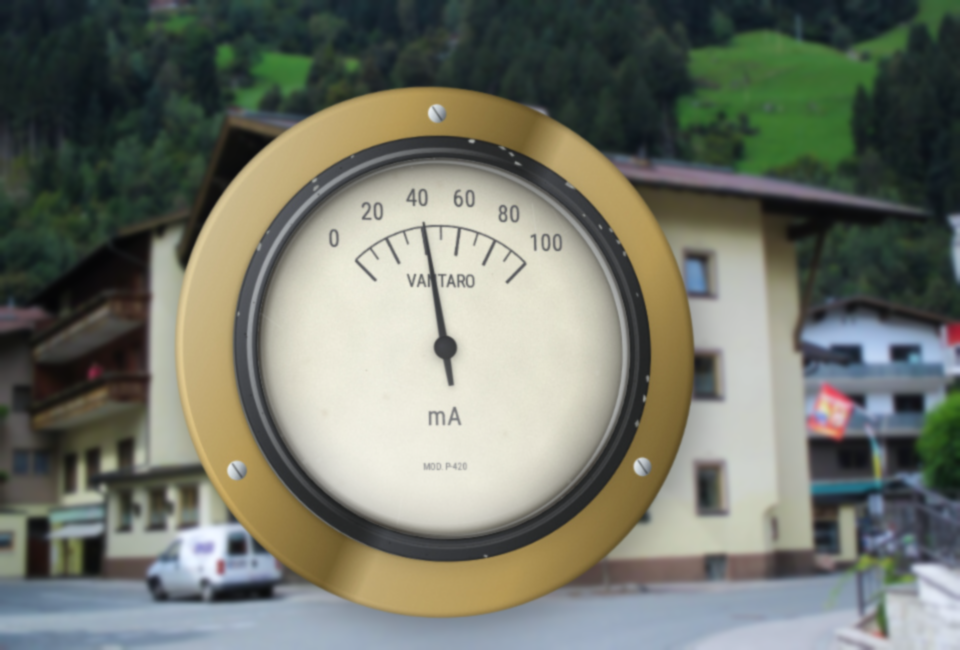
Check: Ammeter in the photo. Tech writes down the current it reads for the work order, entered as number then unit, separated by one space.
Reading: 40 mA
